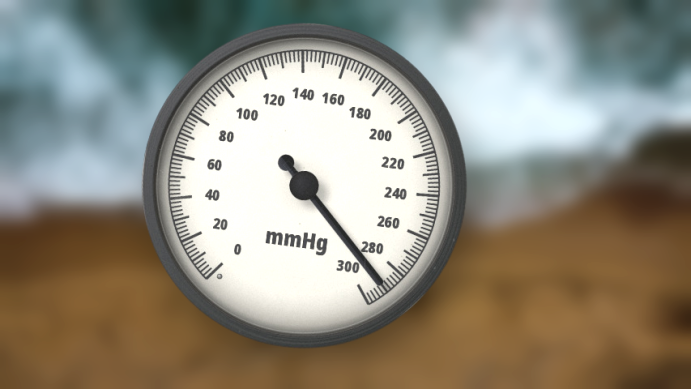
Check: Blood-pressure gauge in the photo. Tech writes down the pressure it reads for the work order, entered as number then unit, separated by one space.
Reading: 290 mmHg
